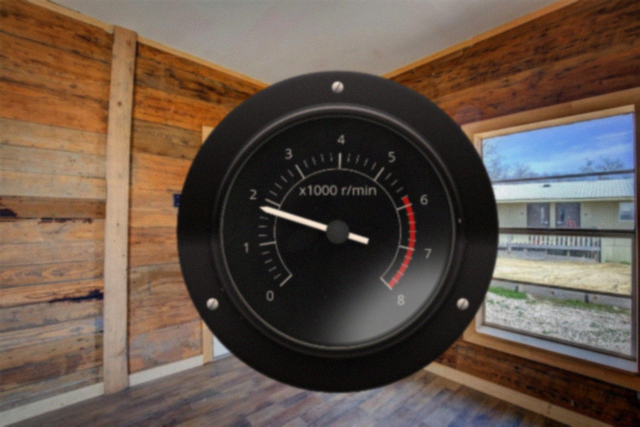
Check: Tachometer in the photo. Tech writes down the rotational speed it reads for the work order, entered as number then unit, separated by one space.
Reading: 1800 rpm
